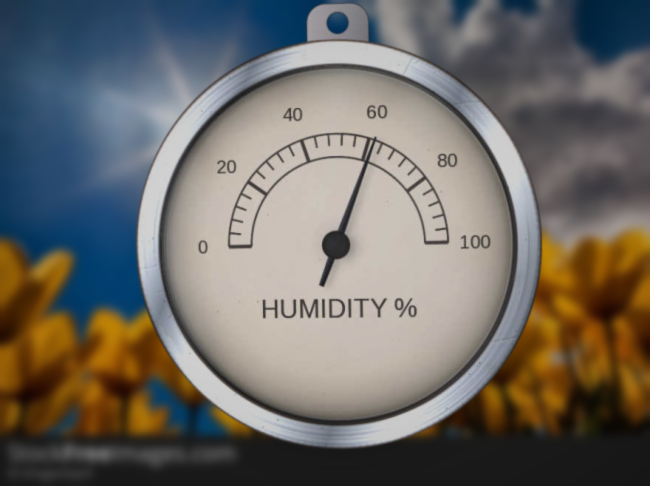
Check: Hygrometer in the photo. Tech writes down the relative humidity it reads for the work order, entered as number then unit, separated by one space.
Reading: 62 %
